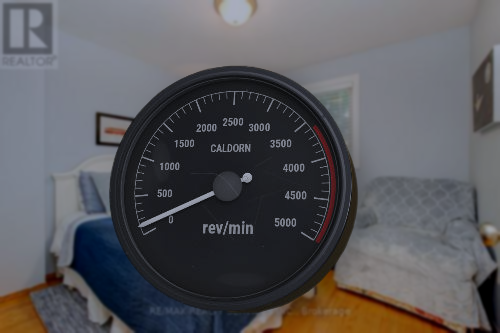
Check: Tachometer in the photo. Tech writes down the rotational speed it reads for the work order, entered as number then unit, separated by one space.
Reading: 100 rpm
